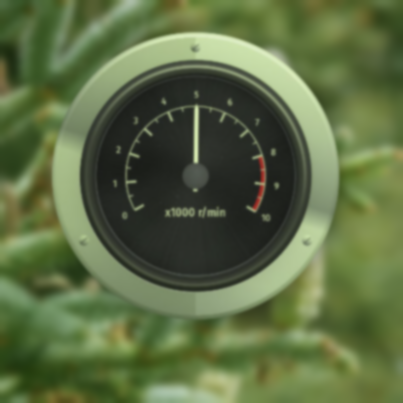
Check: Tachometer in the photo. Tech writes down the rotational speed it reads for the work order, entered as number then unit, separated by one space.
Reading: 5000 rpm
